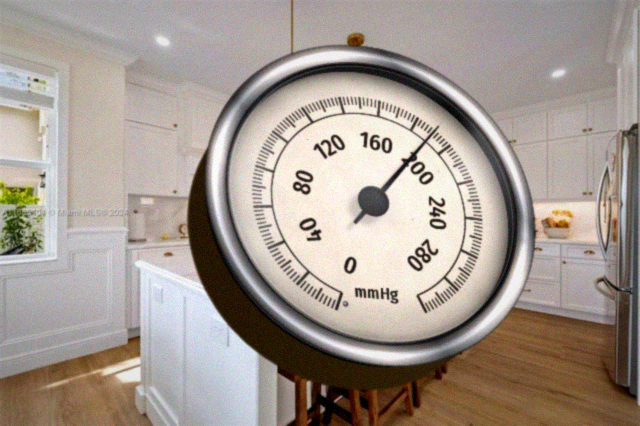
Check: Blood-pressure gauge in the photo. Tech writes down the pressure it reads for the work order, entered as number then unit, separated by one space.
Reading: 190 mmHg
